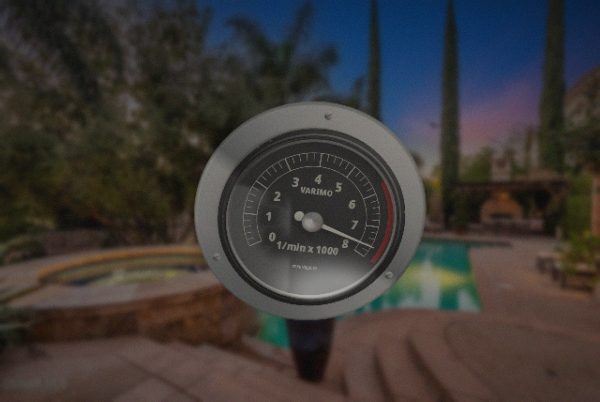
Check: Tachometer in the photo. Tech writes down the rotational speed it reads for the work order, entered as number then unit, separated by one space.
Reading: 7600 rpm
